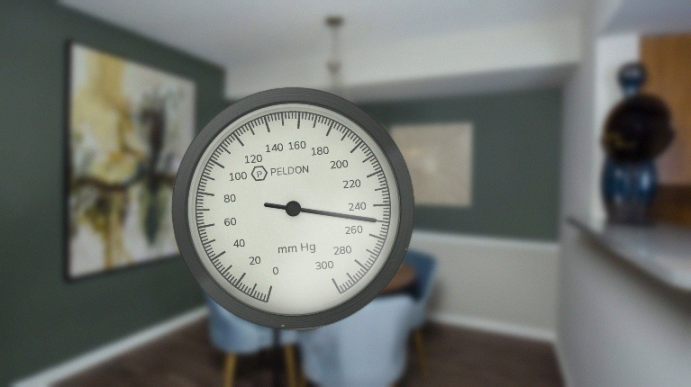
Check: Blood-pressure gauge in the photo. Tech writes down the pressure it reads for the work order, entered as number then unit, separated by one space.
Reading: 250 mmHg
